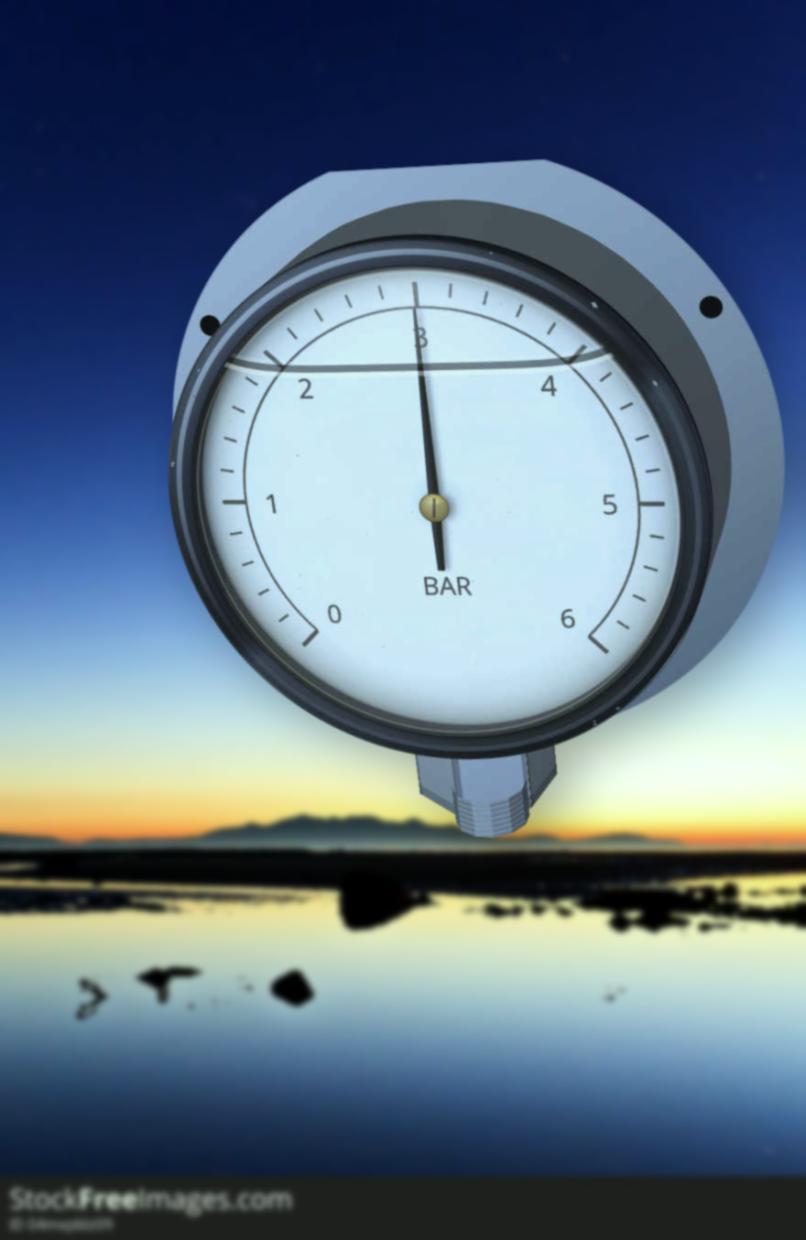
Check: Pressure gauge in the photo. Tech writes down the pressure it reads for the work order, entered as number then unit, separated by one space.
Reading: 3 bar
